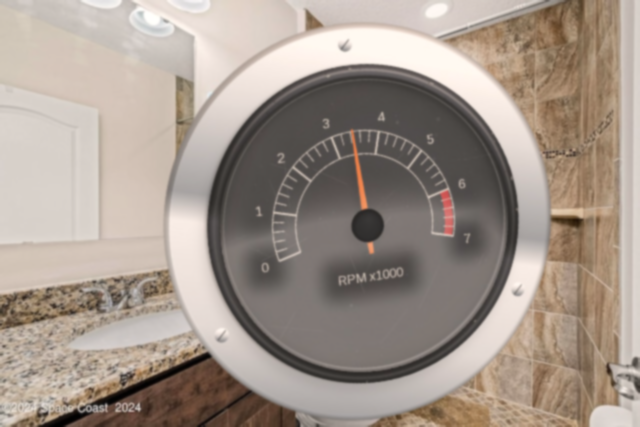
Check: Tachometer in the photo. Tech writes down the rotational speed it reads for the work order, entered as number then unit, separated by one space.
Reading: 3400 rpm
